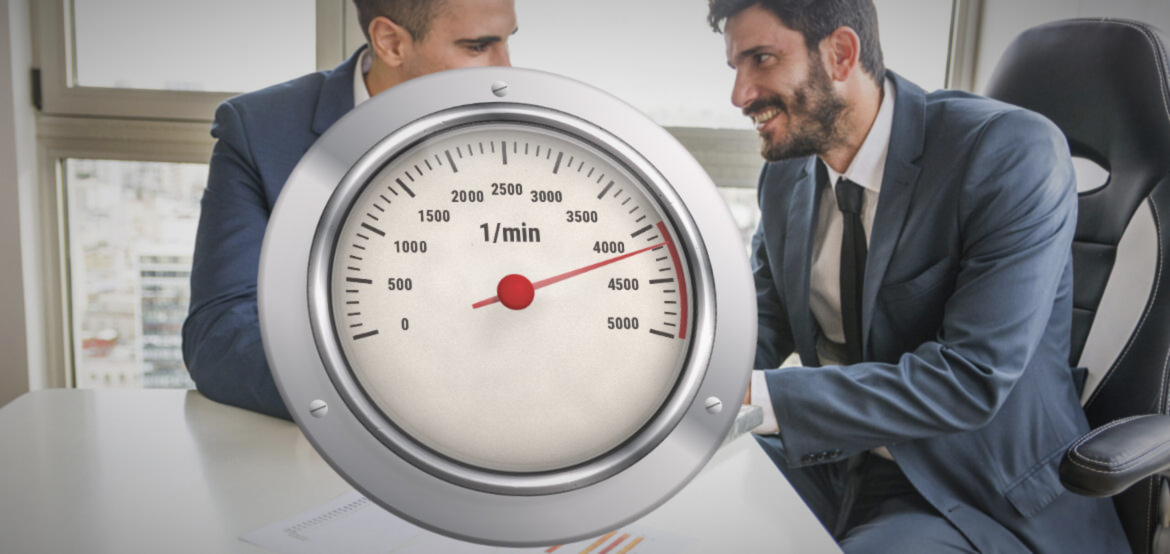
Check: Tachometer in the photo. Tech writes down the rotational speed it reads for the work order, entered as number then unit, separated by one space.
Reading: 4200 rpm
